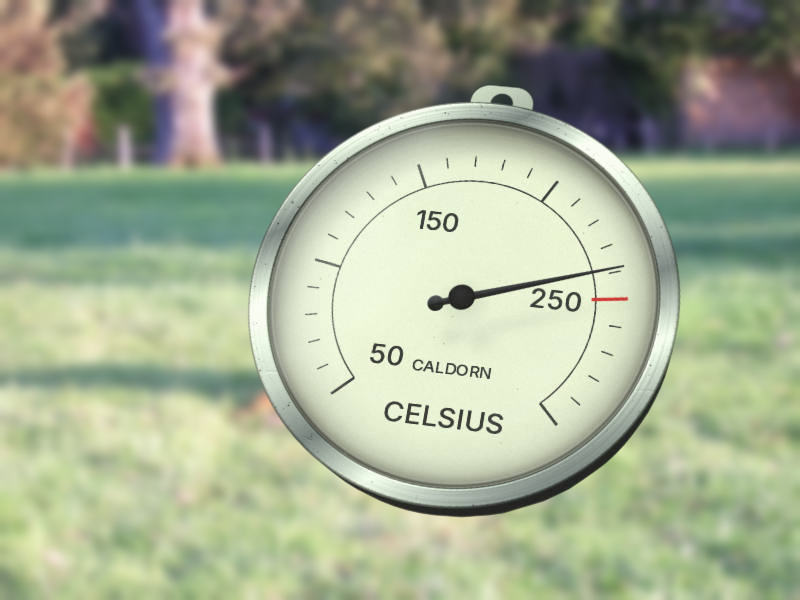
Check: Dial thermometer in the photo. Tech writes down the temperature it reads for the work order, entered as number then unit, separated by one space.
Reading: 240 °C
